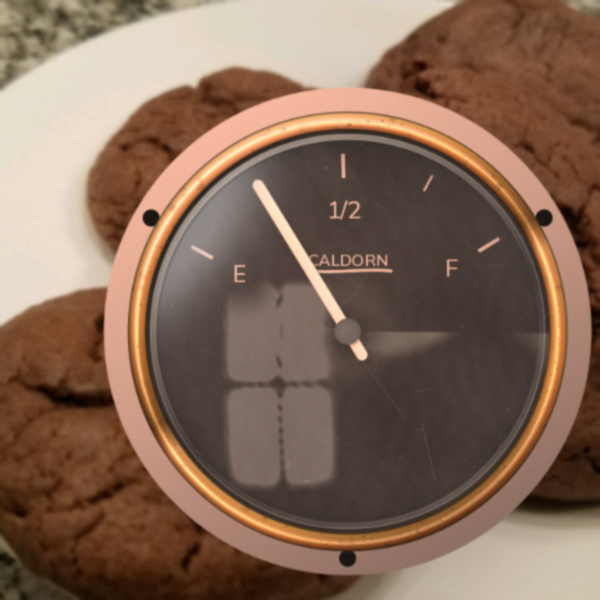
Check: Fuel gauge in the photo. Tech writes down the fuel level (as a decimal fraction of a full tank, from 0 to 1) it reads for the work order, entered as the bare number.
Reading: 0.25
